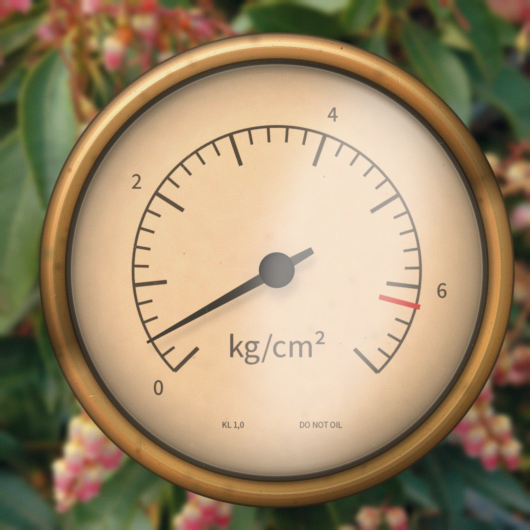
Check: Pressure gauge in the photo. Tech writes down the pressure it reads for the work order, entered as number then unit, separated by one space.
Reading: 0.4 kg/cm²
